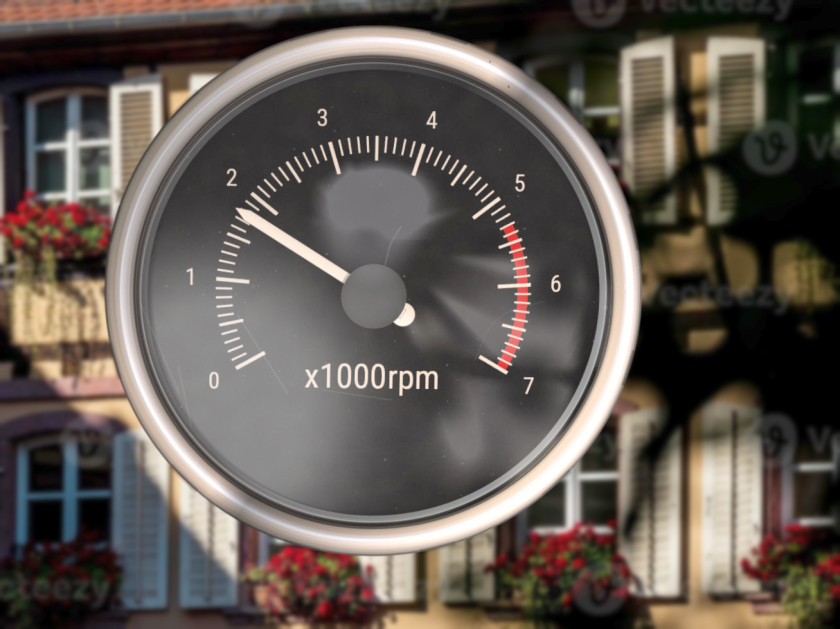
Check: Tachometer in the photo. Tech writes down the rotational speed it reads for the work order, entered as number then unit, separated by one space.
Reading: 1800 rpm
